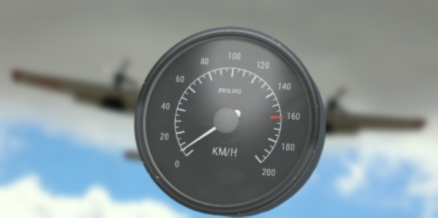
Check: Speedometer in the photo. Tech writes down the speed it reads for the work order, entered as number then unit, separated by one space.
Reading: 5 km/h
